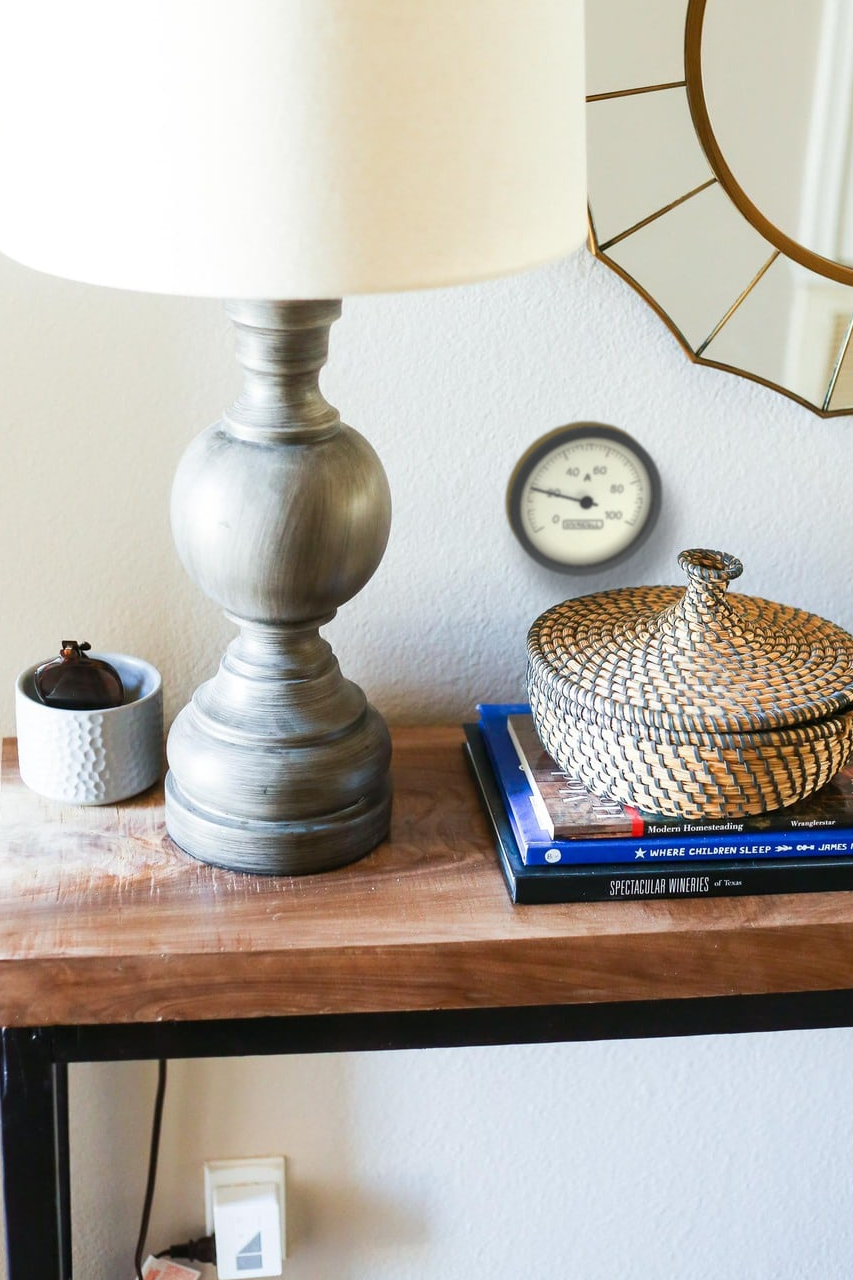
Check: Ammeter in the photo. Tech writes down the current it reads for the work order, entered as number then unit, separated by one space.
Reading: 20 A
